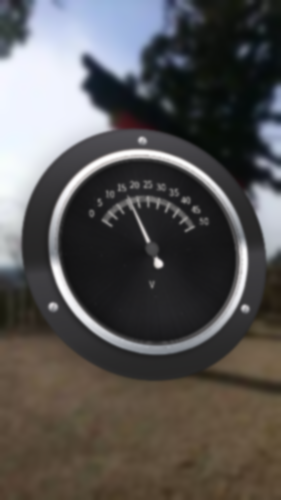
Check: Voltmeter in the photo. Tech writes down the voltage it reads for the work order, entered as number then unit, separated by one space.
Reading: 15 V
